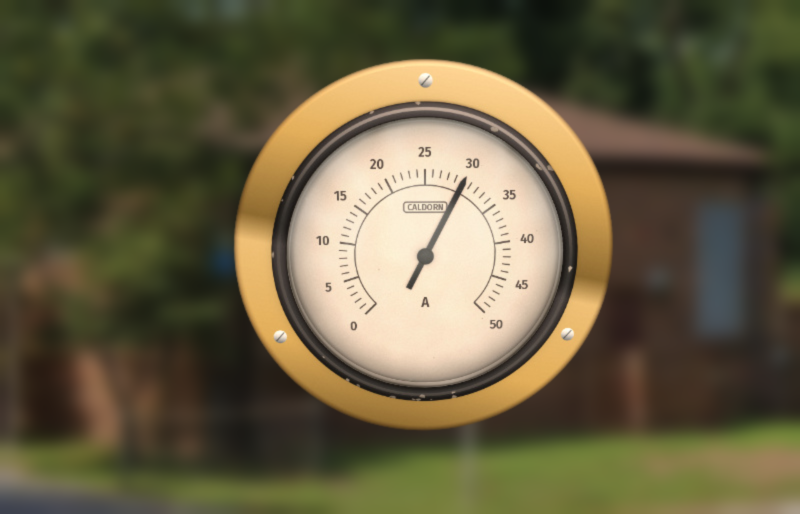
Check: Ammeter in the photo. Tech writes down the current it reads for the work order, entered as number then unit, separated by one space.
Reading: 30 A
